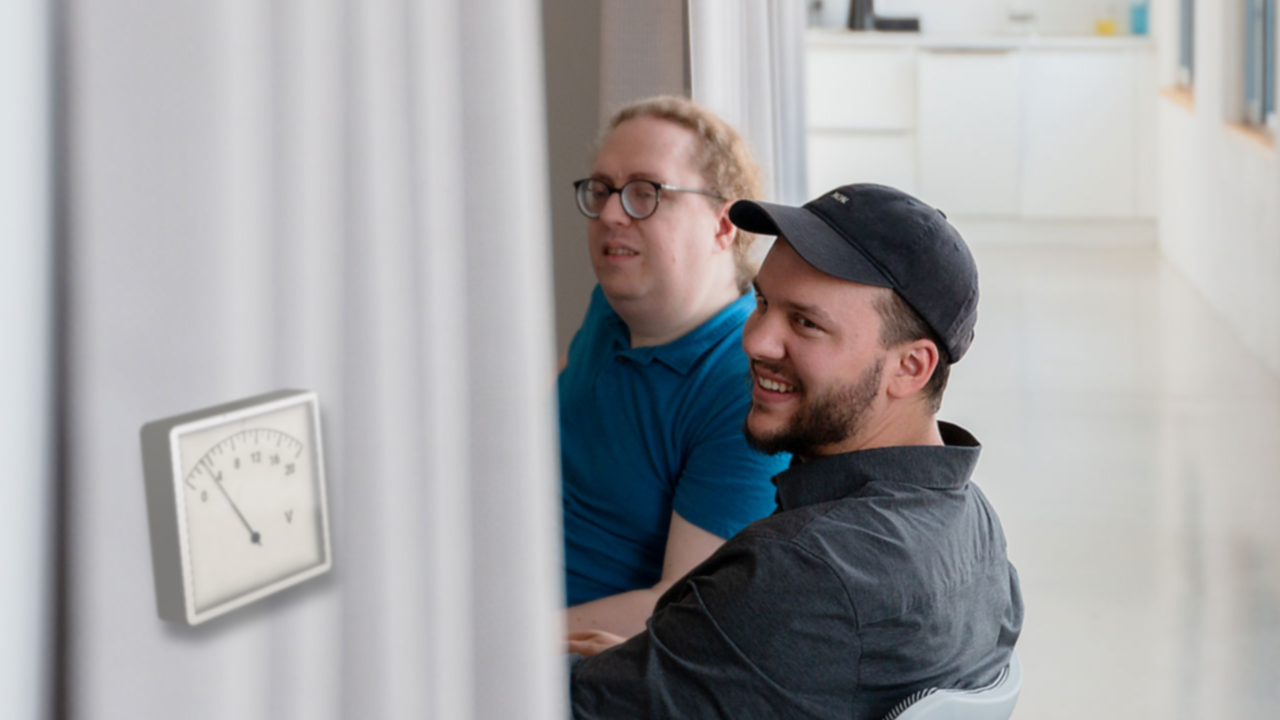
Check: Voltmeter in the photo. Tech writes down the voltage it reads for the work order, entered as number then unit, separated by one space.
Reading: 3 V
